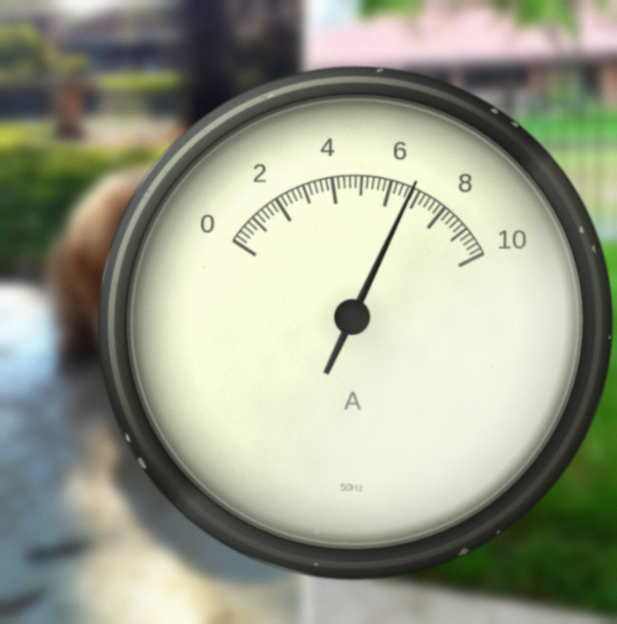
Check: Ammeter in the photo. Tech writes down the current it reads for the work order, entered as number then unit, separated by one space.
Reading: 6.8 A
